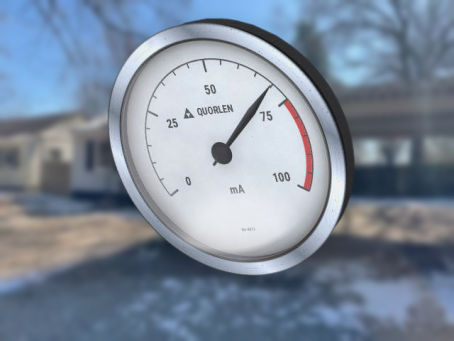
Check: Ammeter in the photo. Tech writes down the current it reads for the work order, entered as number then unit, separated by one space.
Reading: 70 mA
